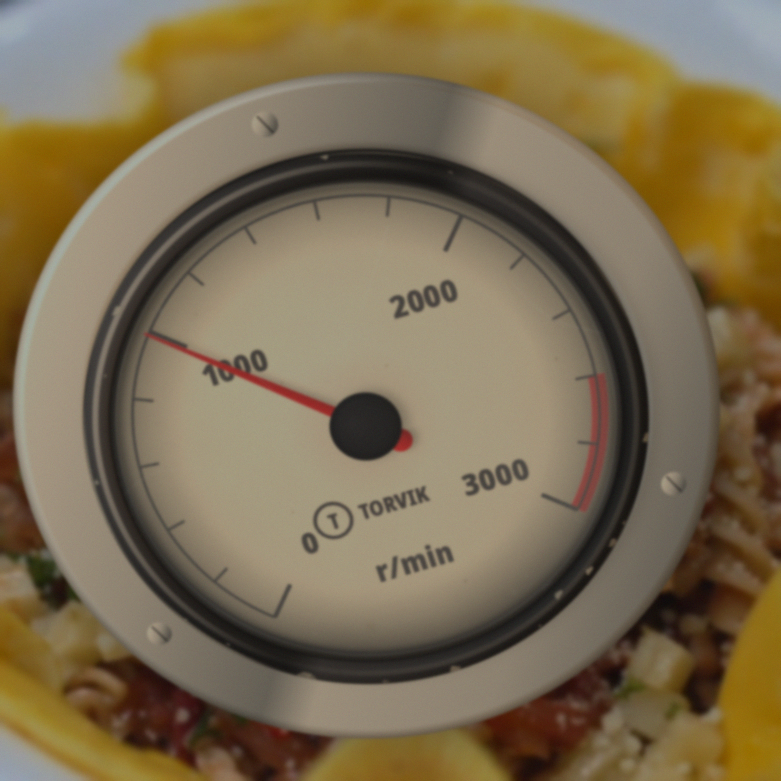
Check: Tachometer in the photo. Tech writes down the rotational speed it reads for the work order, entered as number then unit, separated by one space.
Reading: 1000 rpm
